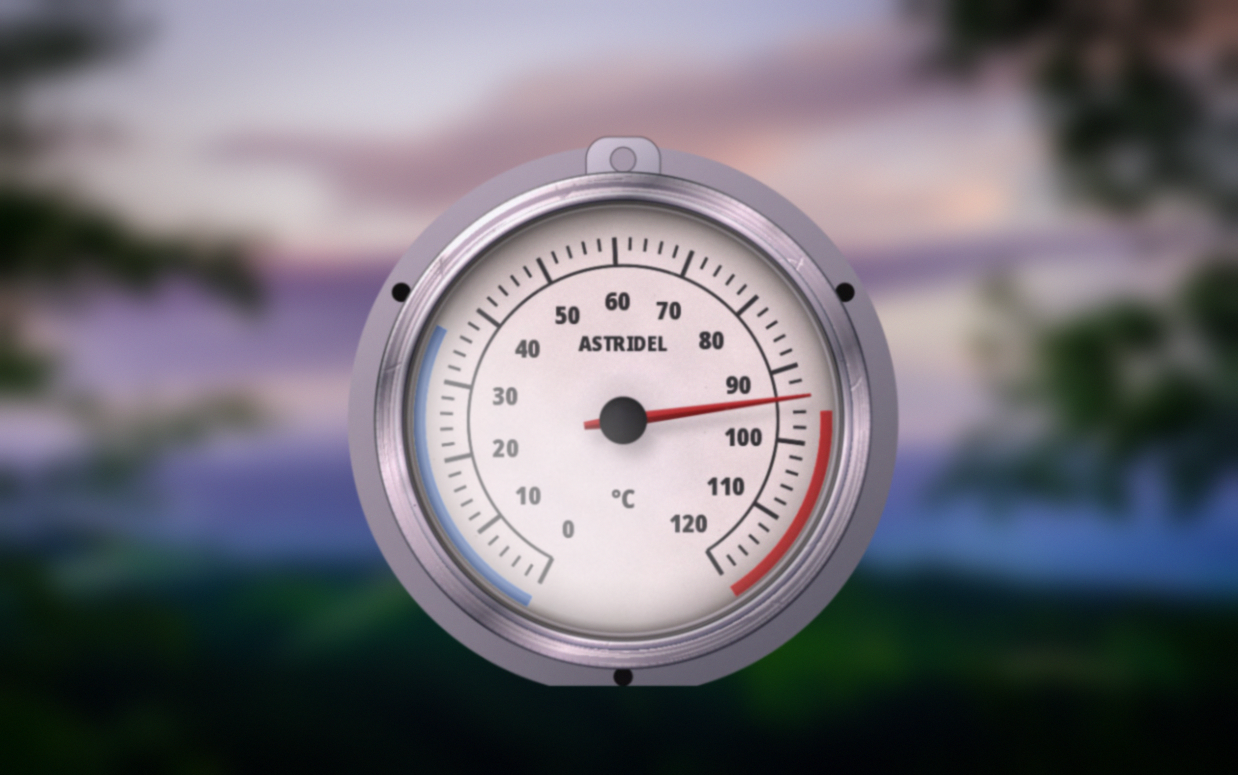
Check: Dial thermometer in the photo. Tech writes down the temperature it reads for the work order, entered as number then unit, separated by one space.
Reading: 94 °C
